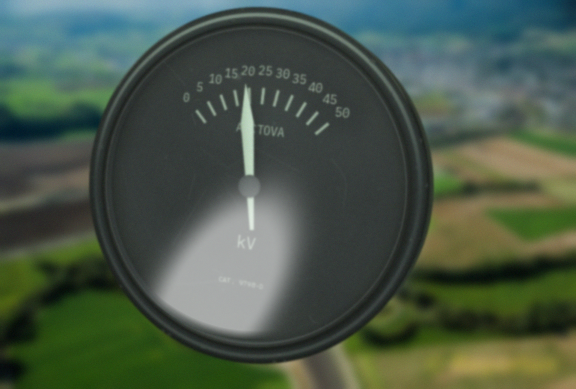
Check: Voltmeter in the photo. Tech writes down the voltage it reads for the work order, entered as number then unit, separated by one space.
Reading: 20 kV
